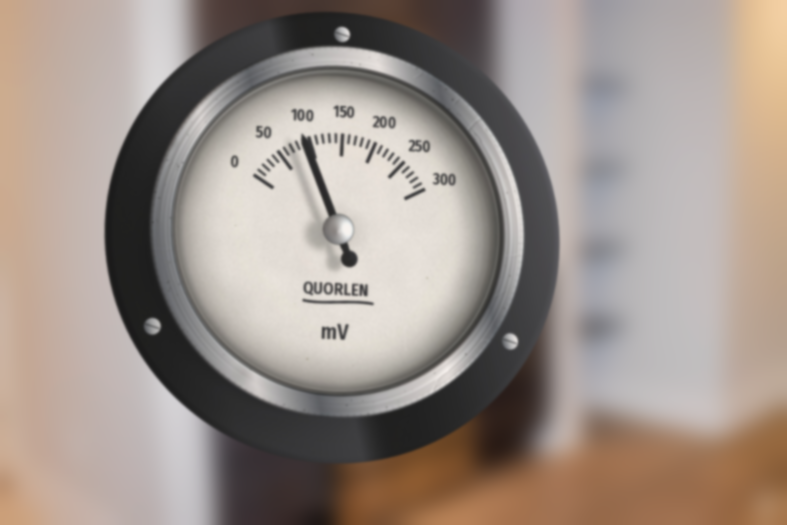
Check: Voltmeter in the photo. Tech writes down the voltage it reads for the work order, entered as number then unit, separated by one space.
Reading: 90 mV
